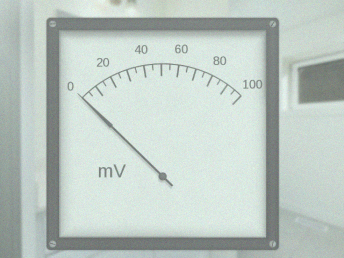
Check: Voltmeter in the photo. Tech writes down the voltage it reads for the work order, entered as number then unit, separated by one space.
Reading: 0 mV
